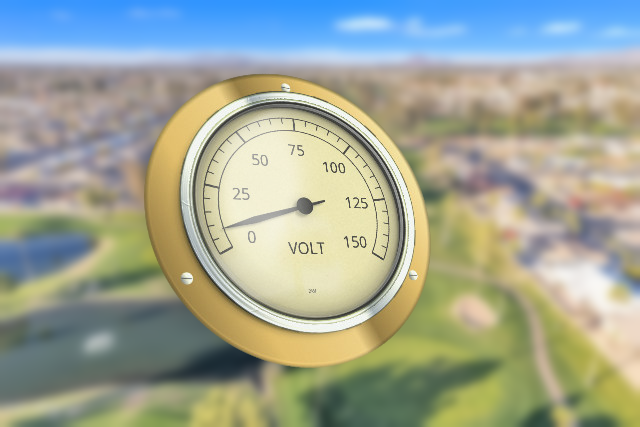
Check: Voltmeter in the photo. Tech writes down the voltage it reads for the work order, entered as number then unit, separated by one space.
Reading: 7.5 V
